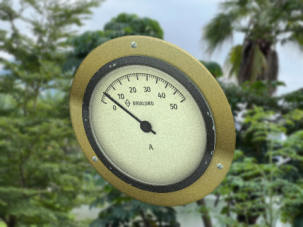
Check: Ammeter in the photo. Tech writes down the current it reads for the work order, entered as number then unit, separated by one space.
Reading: 5 A
